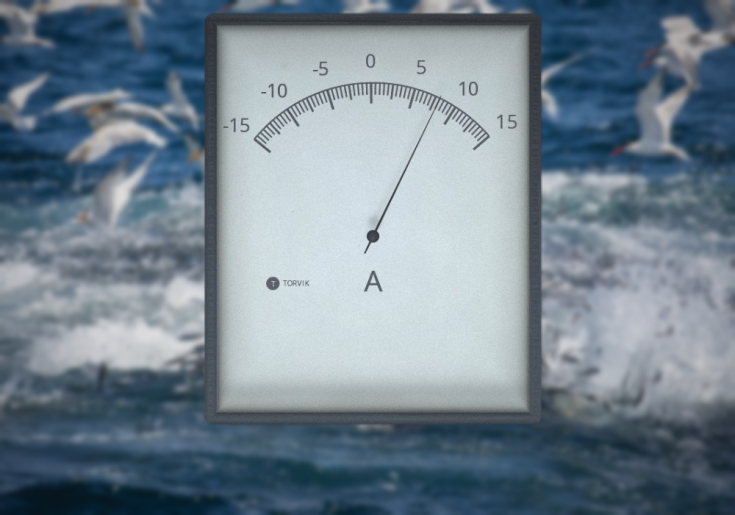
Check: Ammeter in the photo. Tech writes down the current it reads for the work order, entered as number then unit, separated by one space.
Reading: 8 A
